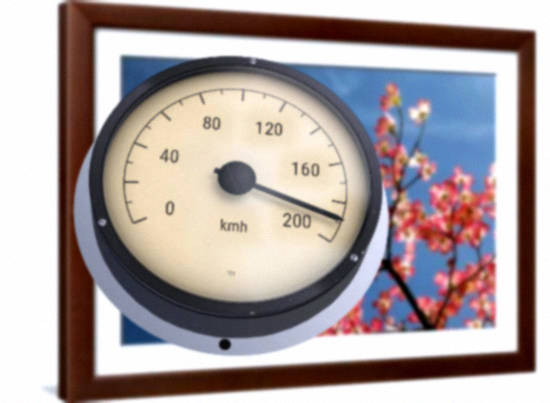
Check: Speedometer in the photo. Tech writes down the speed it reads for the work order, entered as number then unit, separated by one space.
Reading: 190 km/h
